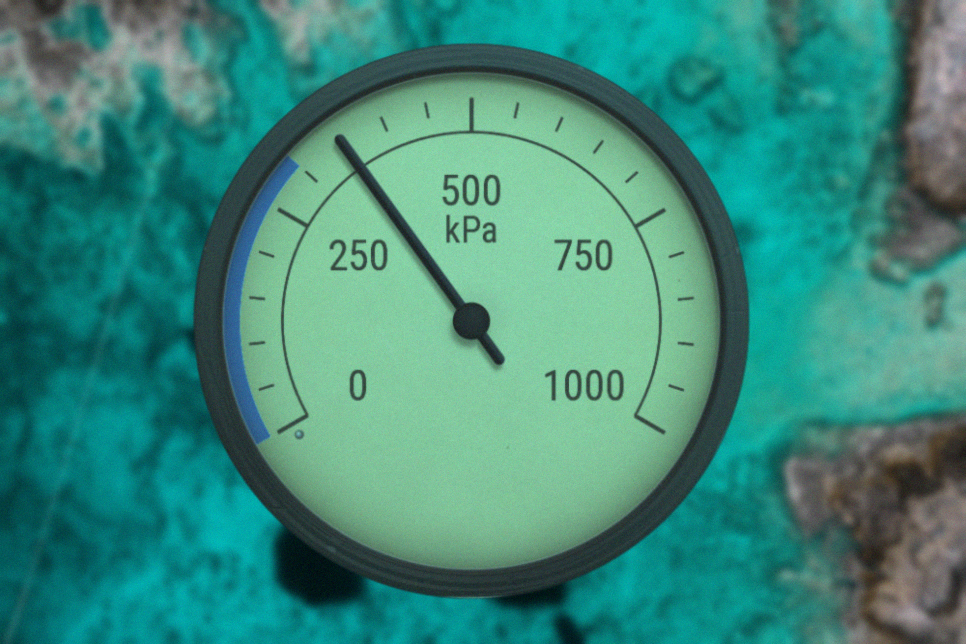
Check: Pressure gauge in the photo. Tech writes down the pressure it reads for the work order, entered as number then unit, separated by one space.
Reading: 350 kPa
